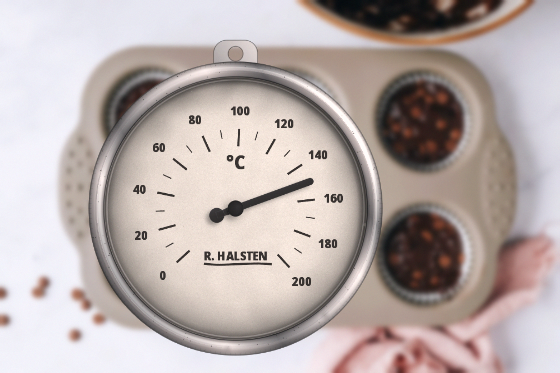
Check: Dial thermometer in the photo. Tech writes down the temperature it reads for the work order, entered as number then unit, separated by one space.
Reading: 150 °C
